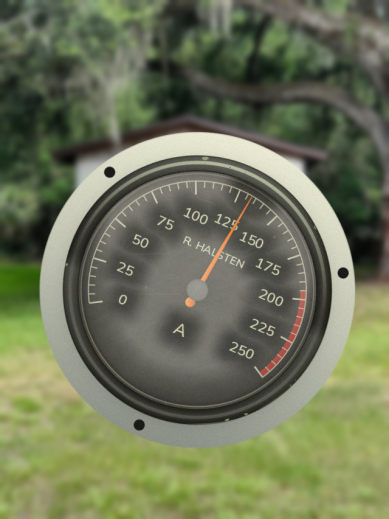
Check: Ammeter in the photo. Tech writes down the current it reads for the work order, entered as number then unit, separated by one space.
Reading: 132.5 A
